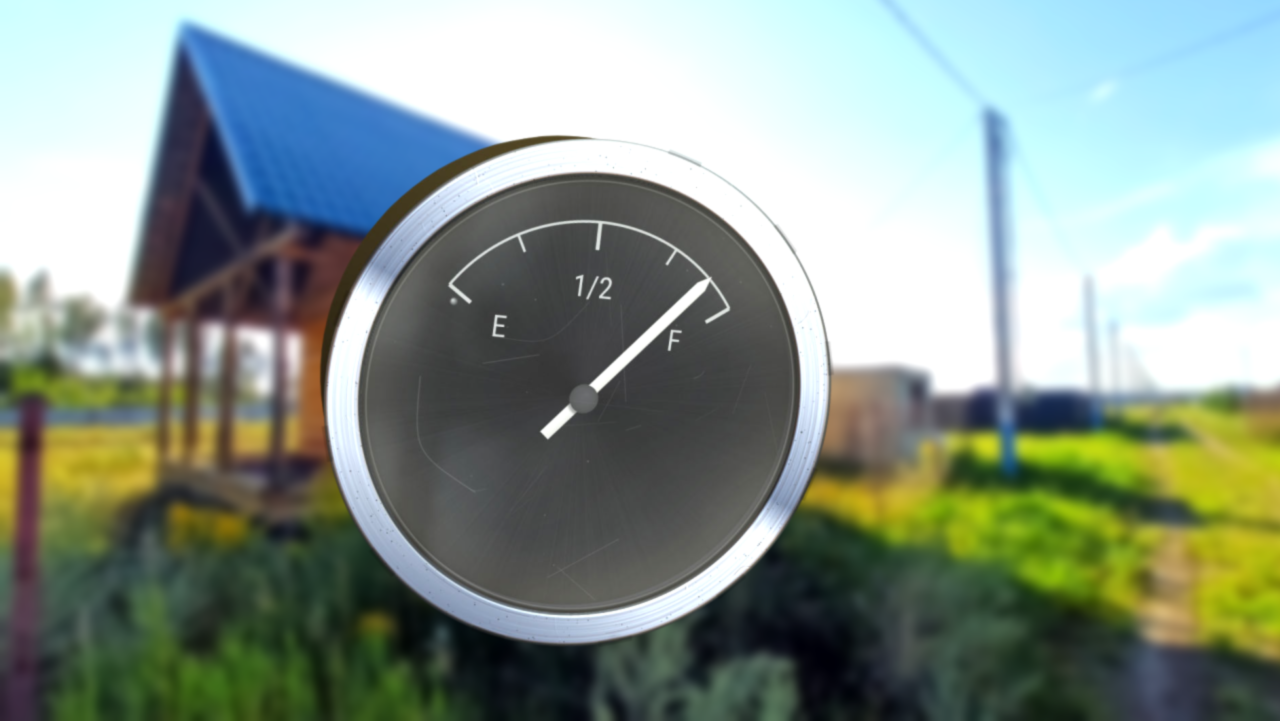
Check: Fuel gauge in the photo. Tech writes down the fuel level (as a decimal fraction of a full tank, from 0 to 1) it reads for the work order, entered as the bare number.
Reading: 0.875
